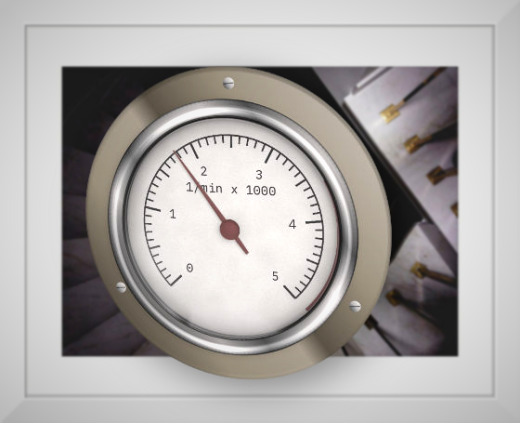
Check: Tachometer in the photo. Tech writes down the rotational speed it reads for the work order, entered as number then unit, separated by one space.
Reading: 1800 rpm
